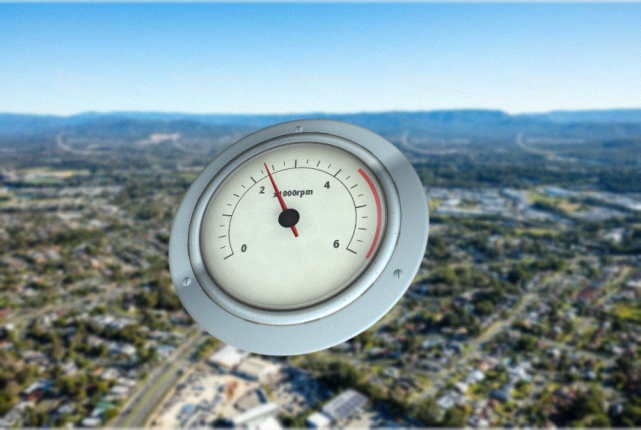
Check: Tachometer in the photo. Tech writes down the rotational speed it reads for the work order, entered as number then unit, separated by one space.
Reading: 2375 rpm
